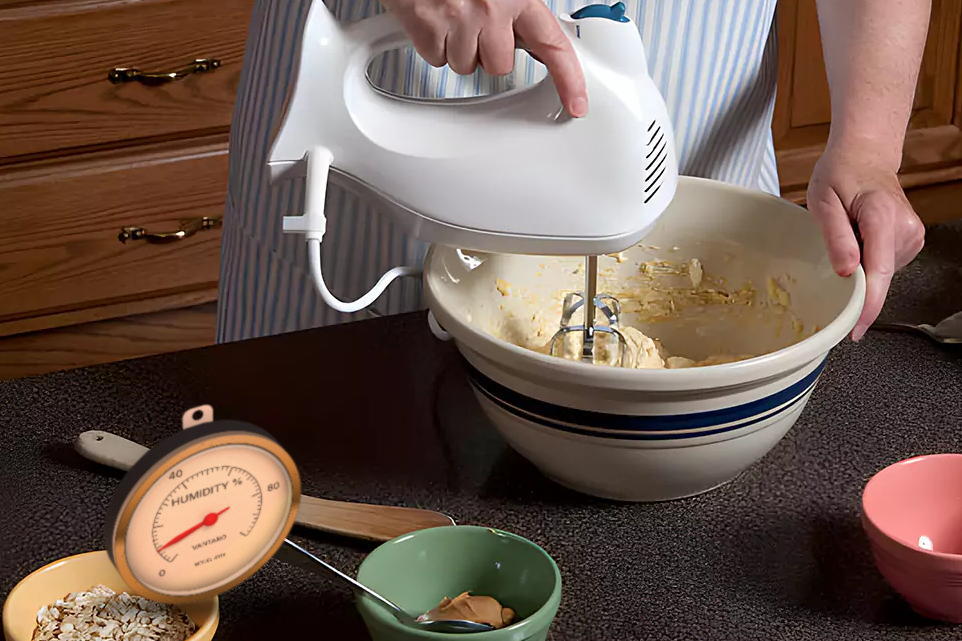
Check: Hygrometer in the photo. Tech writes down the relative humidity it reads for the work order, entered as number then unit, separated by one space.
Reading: 10 %
